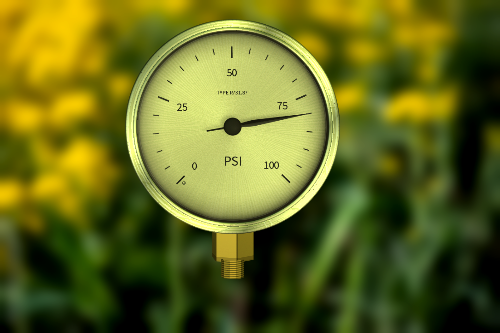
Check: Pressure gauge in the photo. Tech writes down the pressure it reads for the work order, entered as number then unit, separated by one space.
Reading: 80 psi
